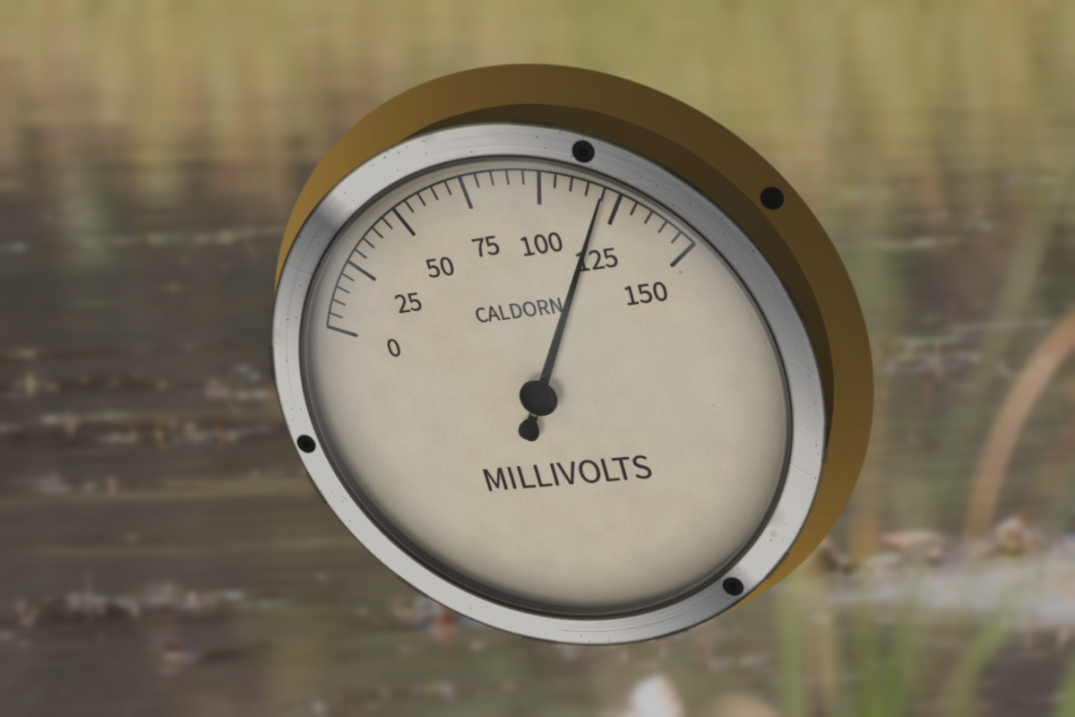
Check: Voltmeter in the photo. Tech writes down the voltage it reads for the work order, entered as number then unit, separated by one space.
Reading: 120 mV
